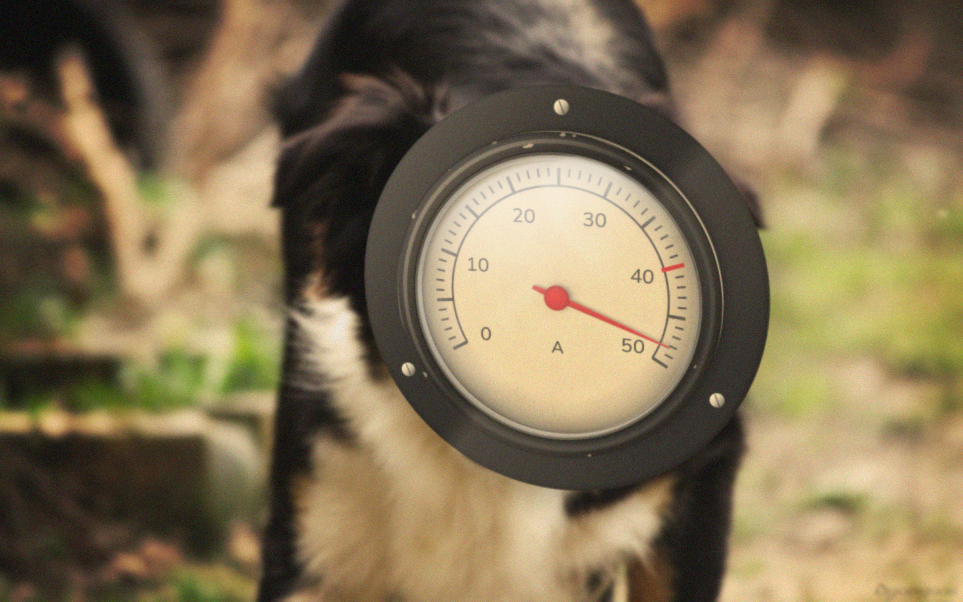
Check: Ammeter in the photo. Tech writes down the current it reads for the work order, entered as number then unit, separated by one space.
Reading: 48 A
